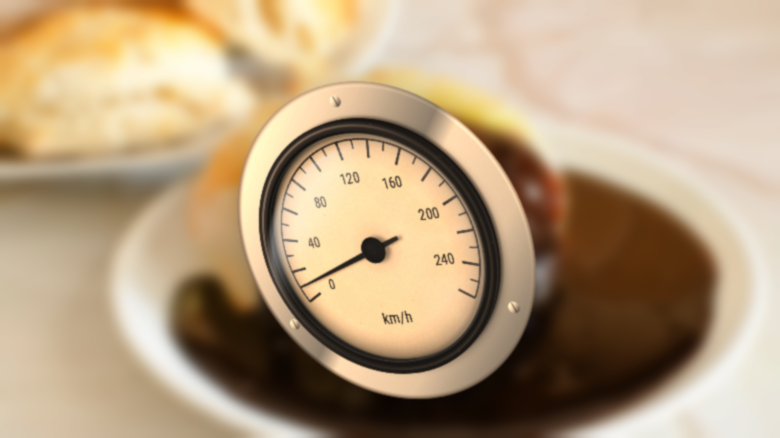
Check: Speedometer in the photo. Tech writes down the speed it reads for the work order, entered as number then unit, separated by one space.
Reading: 10 km/h
